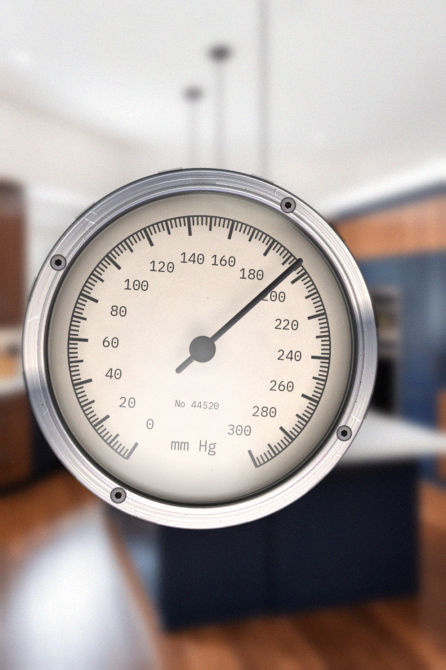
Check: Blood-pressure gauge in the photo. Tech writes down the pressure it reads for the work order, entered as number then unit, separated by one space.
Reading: 194 mmHg
